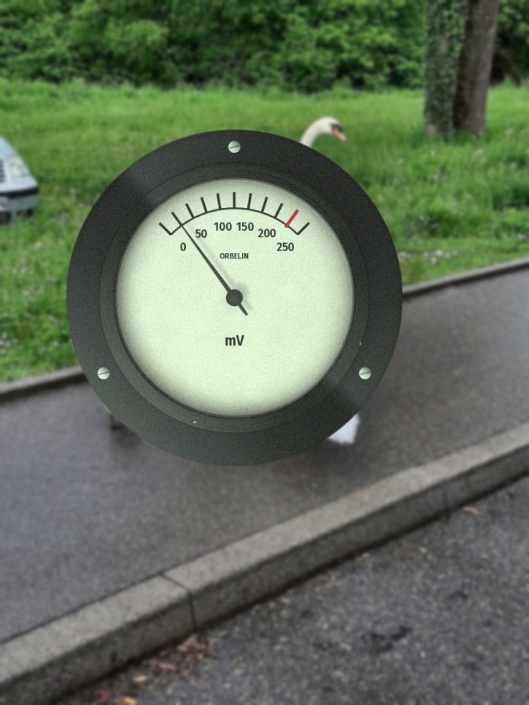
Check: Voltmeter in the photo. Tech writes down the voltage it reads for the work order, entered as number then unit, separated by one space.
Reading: 25 mV
